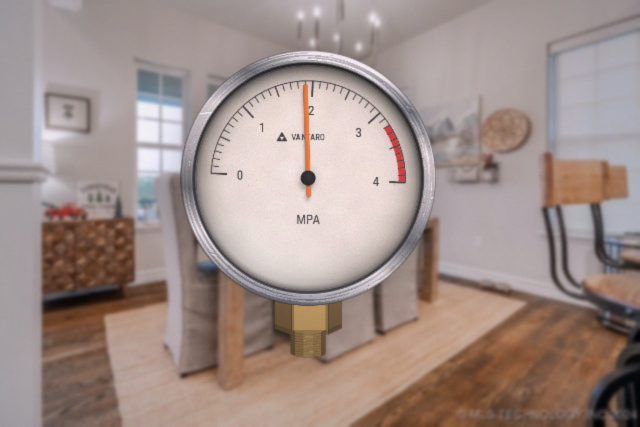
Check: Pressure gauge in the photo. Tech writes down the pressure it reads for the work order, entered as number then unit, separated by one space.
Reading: 1.9 MPa
